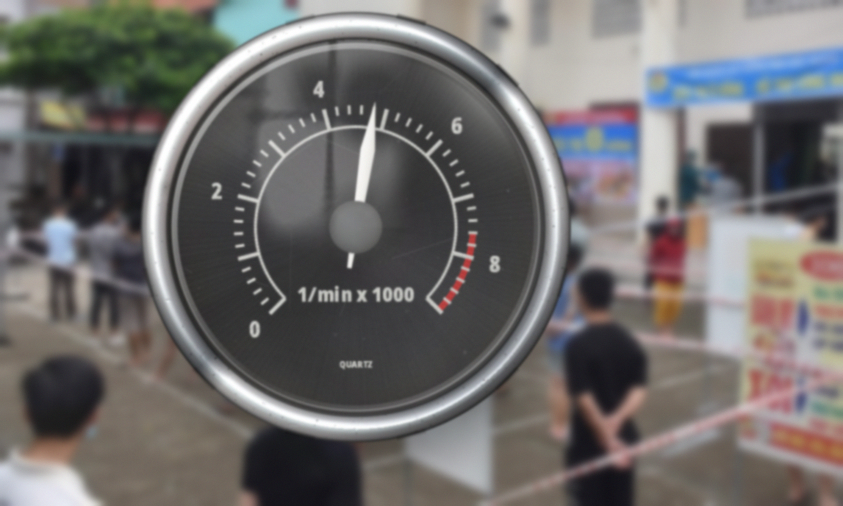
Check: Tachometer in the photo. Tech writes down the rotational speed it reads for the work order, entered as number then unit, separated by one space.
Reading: 4800 rpm
